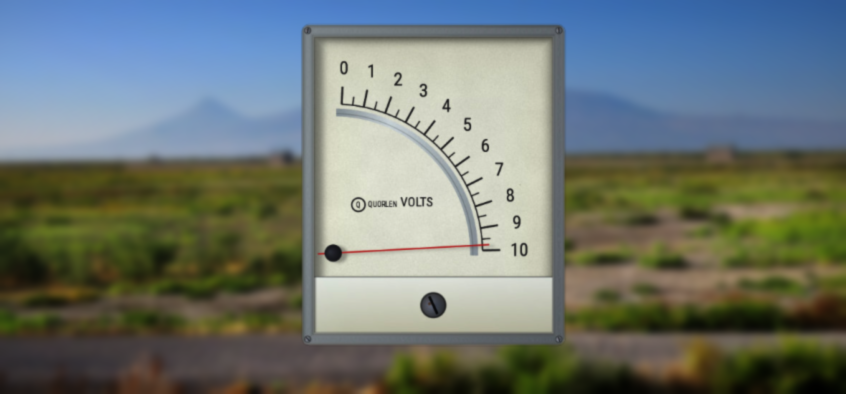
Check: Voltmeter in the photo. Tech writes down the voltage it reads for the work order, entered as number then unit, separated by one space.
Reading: 9.75 V
